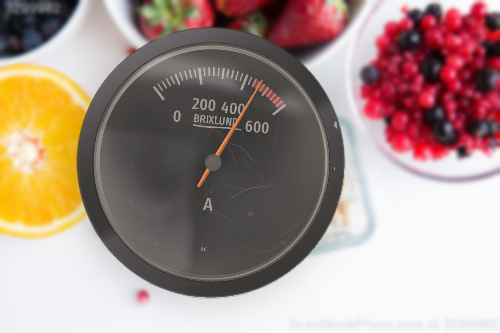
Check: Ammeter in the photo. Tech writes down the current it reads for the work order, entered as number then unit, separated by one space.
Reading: 460 A
